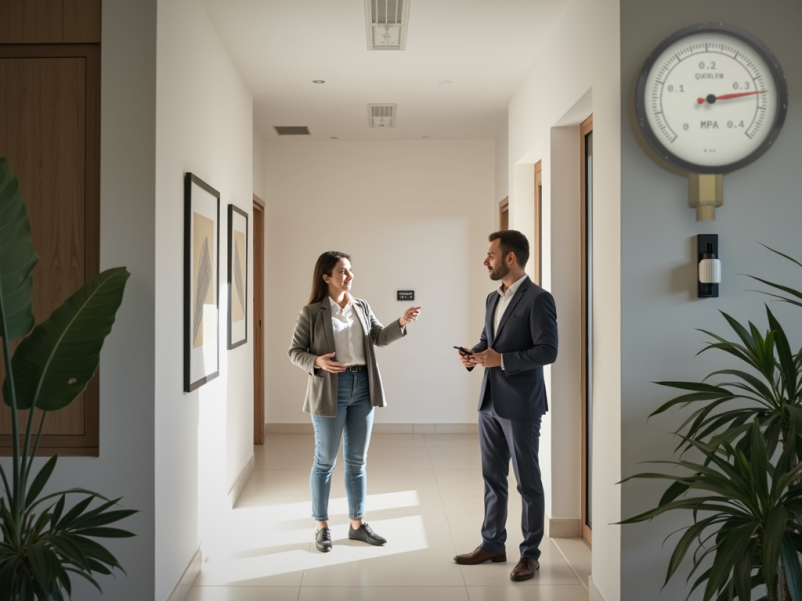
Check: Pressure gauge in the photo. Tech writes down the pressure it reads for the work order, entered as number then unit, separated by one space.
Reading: 0.325 MPa
